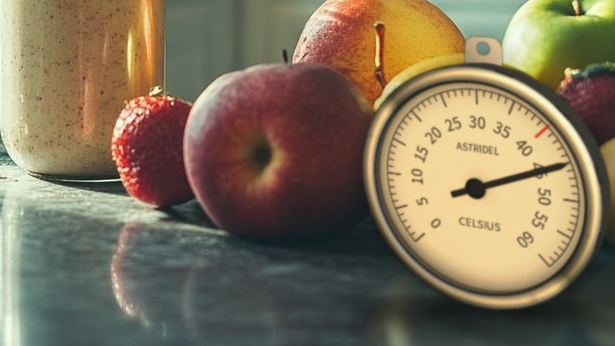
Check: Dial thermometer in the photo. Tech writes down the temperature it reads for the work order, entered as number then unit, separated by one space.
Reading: 45 °C
